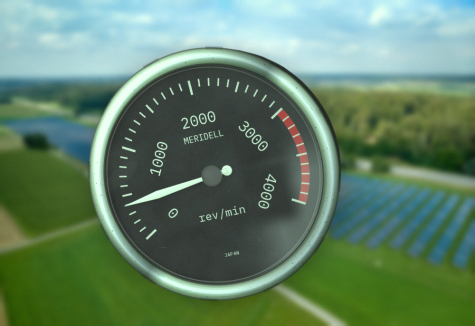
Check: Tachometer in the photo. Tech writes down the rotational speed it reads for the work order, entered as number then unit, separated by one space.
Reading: 400 rpm
